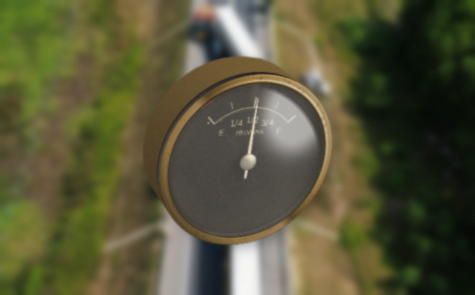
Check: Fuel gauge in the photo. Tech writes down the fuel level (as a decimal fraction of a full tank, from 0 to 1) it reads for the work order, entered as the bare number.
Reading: 0.5
